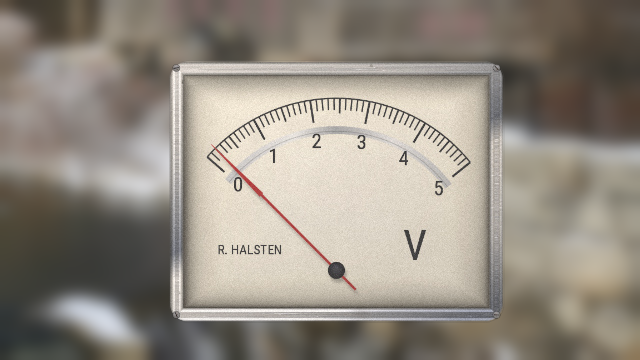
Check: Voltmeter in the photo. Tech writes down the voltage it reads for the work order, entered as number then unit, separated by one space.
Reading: 0.2 V
